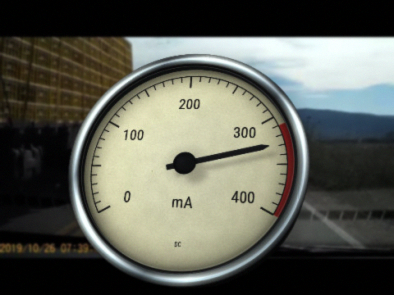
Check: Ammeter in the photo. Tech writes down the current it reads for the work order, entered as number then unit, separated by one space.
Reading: 330 mA
